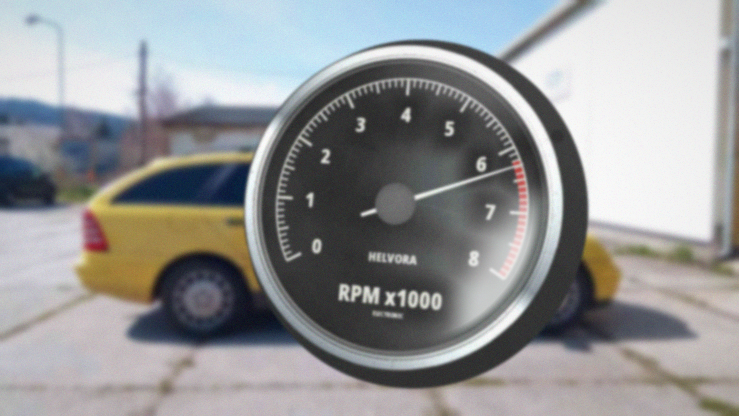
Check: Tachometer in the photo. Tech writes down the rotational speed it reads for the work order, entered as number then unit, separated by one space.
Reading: 6300 rpm
